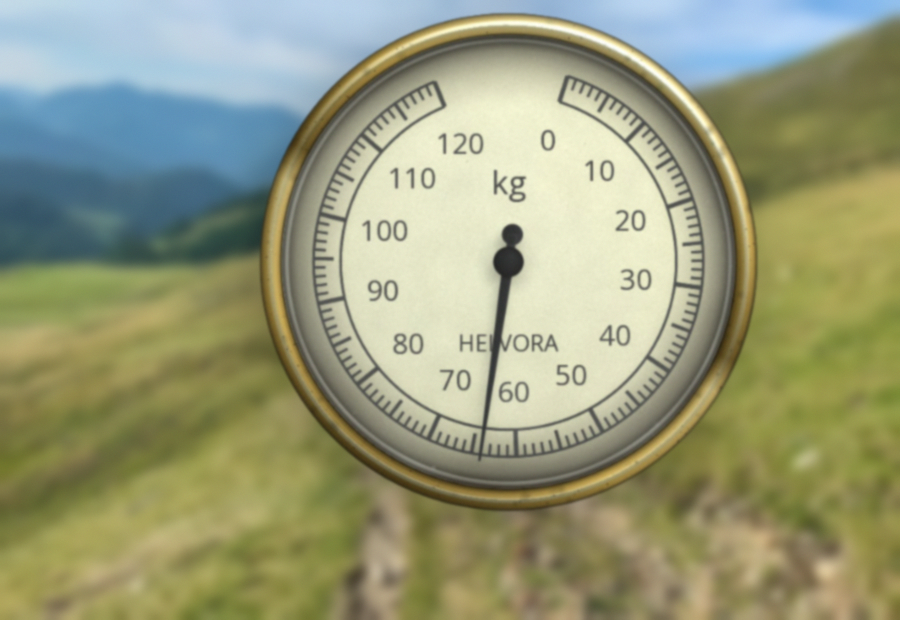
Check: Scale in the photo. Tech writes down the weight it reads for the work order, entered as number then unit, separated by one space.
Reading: 64 kg
